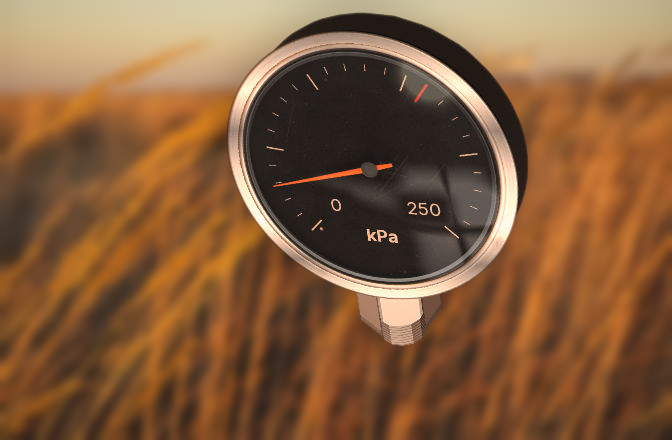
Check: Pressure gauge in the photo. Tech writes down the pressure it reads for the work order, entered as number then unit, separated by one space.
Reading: 30 kPa
